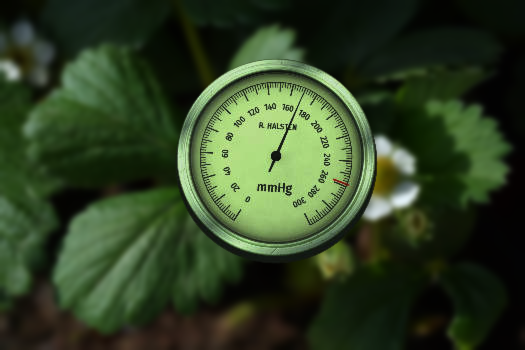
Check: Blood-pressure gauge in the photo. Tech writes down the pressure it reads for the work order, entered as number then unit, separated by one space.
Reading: 170 mmHg
